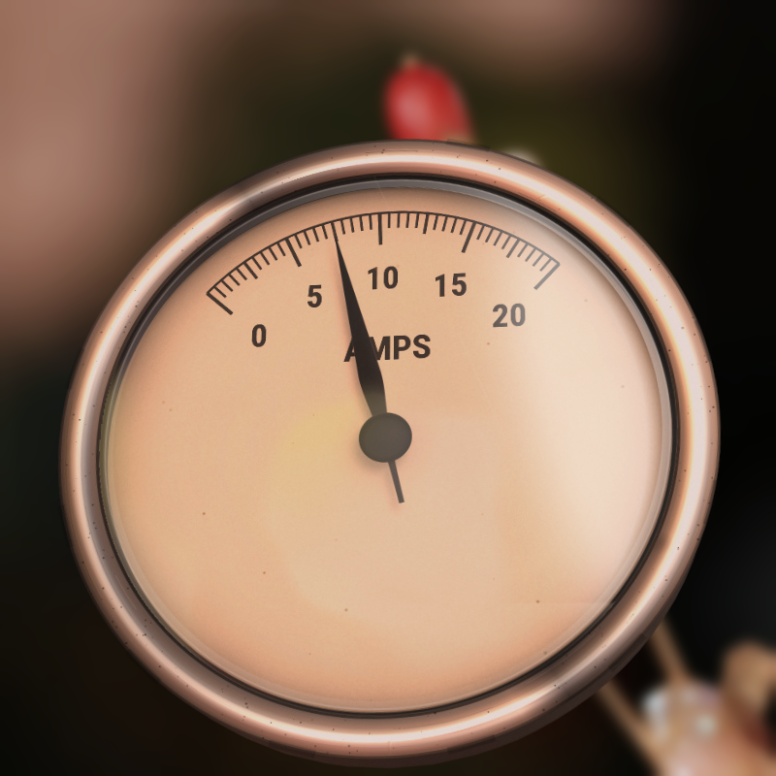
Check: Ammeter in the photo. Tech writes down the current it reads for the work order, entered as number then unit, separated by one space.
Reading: 7.5 A
